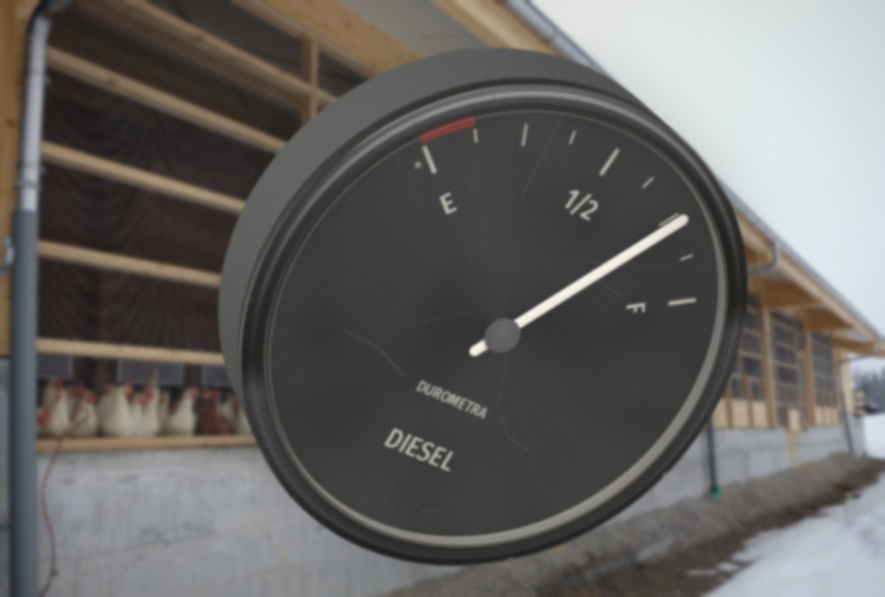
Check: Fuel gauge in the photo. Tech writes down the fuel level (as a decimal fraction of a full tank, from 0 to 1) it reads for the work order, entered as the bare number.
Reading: 0.75
